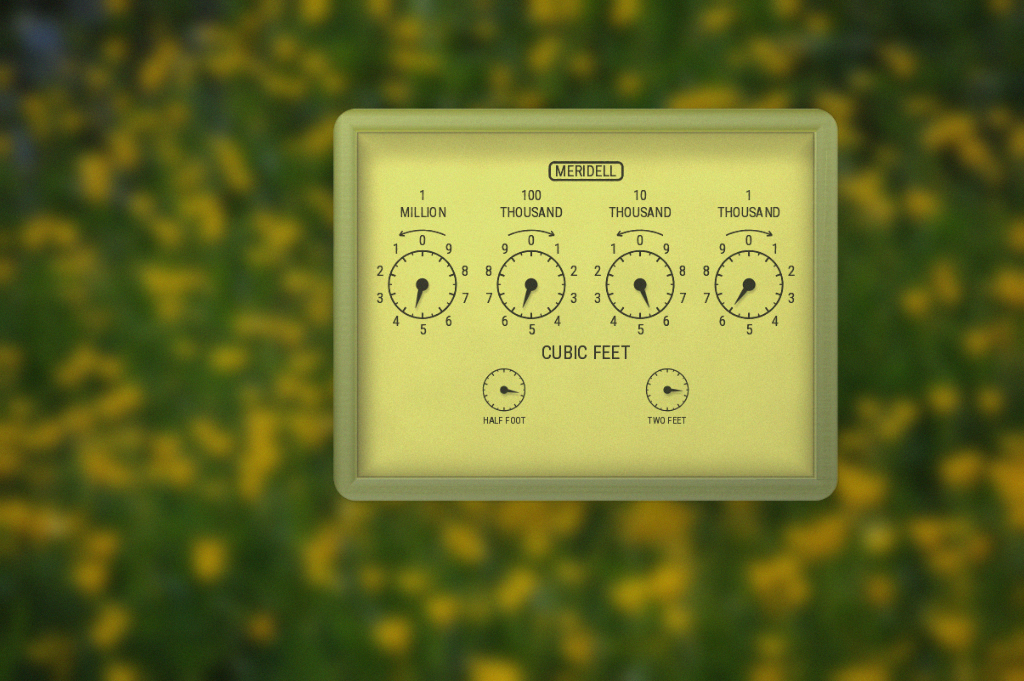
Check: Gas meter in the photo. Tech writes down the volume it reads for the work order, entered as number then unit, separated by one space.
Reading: 455600 ft³
